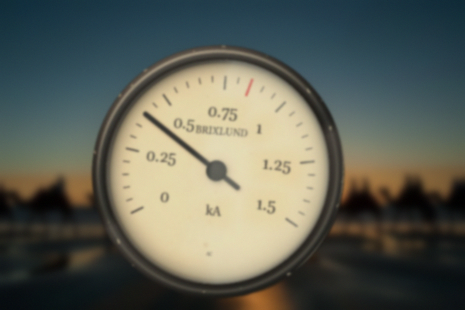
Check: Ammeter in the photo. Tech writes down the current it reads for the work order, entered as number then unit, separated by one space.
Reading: 0.4 kA
